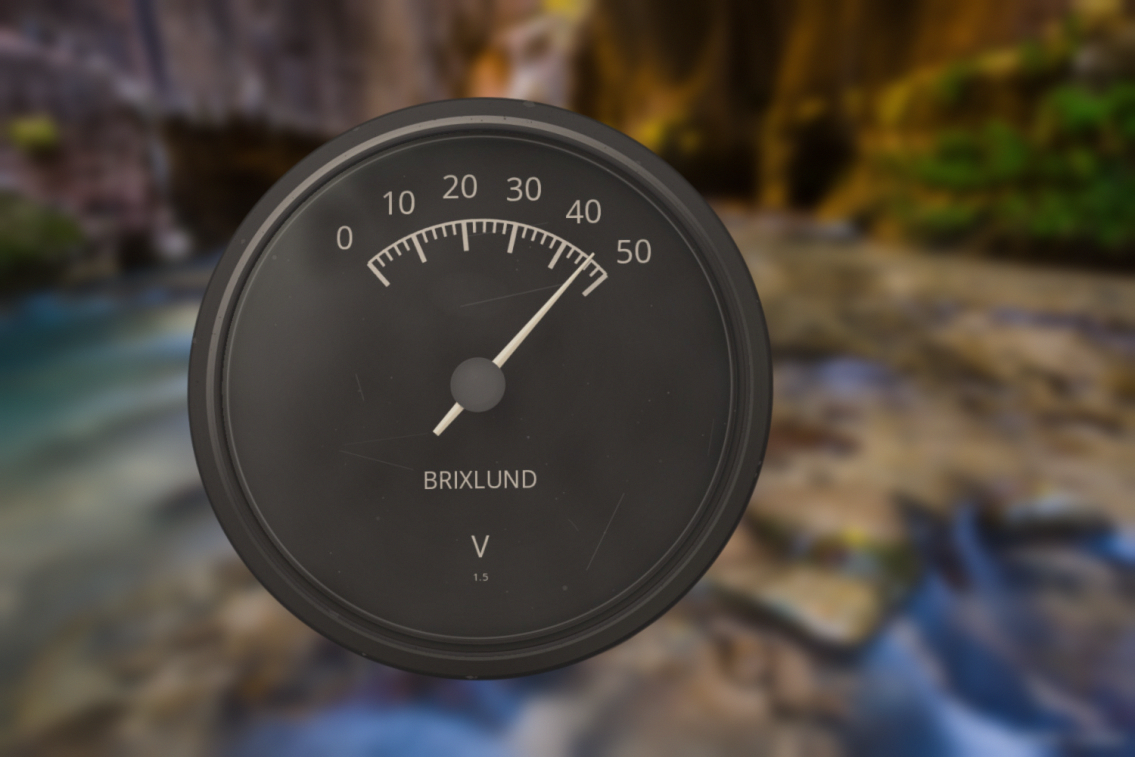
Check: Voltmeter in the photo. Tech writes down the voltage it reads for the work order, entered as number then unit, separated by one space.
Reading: 46 V
